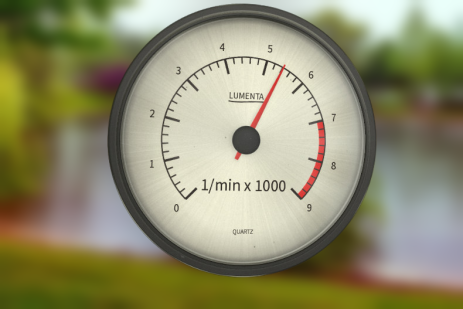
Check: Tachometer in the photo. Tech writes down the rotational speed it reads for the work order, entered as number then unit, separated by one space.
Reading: 5400 rpm
